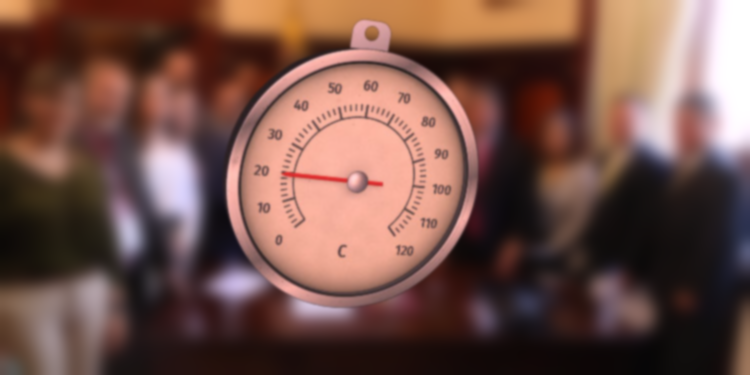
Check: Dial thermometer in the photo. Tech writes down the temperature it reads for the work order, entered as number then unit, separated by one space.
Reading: 20 °C
